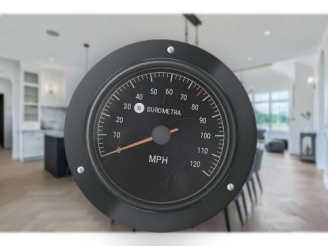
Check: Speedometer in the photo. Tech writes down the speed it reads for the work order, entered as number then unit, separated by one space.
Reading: 0 mph
